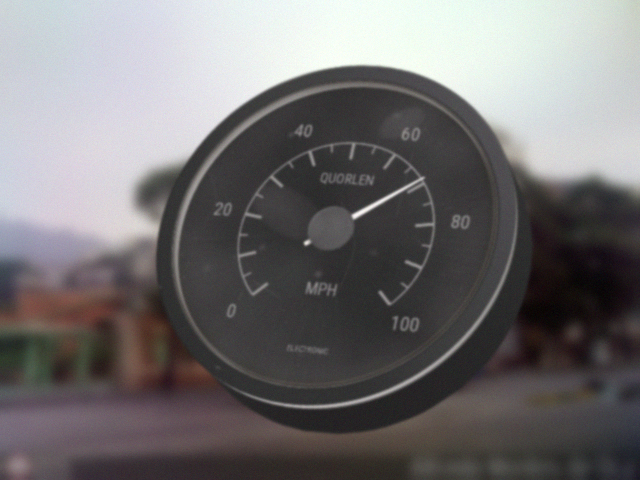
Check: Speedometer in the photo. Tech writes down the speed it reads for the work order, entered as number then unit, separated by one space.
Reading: 70 mph
